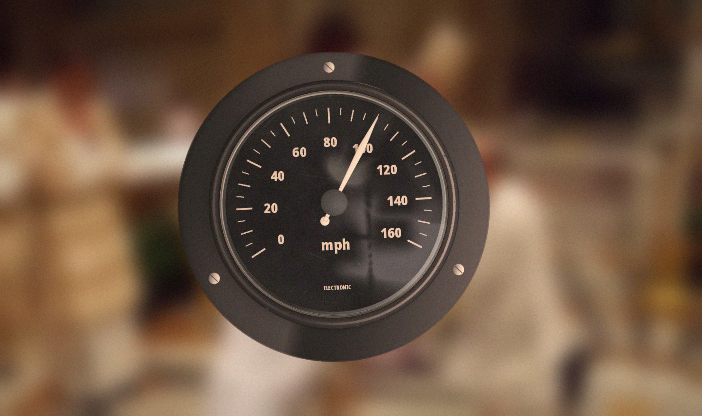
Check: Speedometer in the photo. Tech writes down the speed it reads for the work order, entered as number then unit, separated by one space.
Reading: 100 mph
